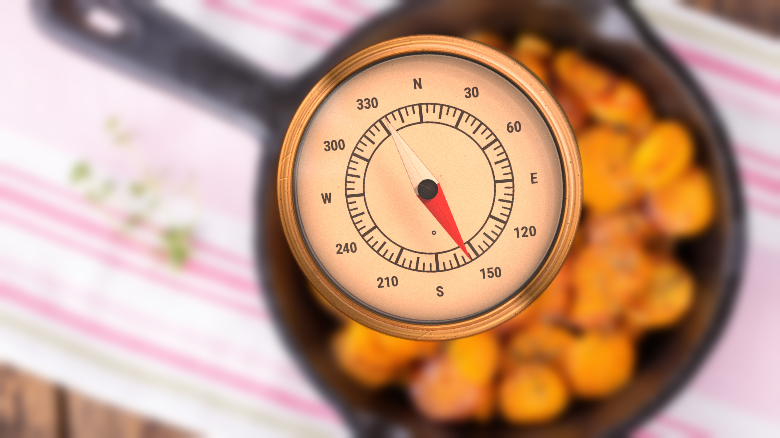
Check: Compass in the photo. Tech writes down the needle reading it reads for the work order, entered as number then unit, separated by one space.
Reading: 155 °
